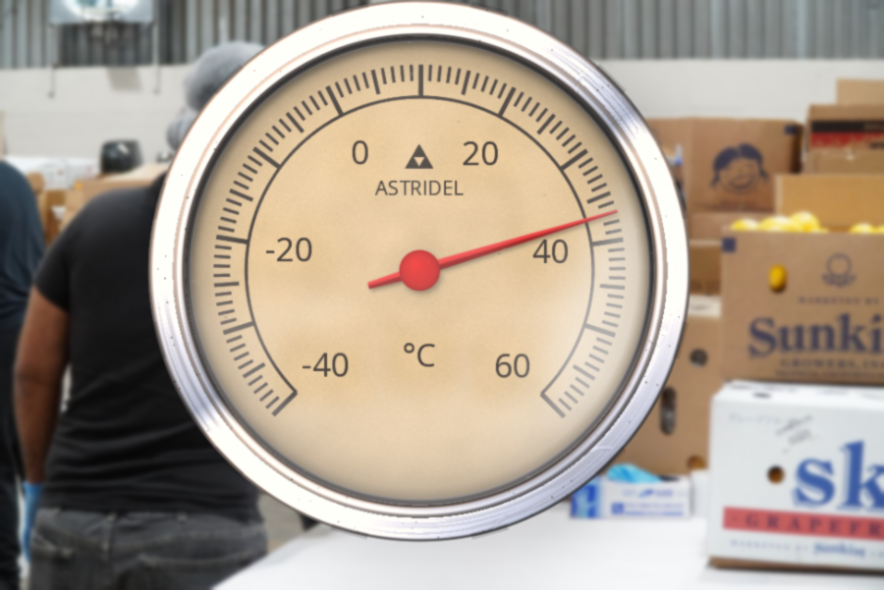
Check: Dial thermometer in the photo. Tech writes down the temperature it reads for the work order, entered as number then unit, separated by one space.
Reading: 37 °C
